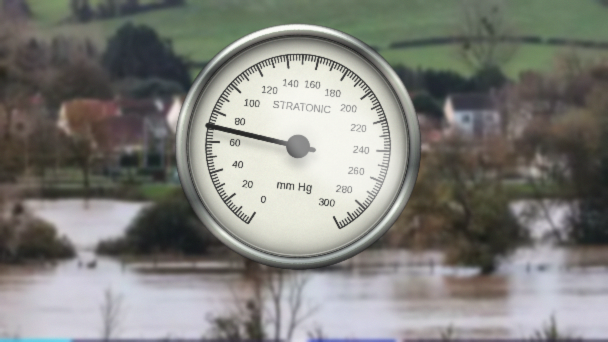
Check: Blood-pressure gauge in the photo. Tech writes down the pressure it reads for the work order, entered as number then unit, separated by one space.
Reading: 70 mmHg
